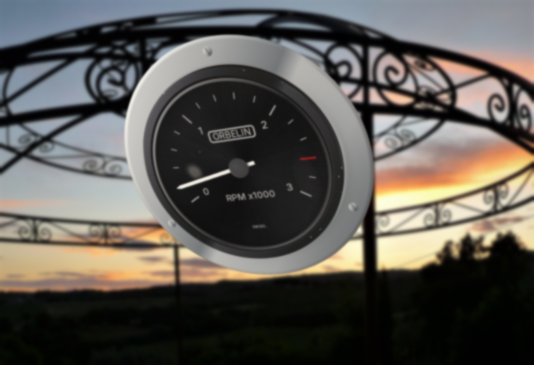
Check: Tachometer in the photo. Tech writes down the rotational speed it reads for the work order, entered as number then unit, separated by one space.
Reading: 200 rpm
